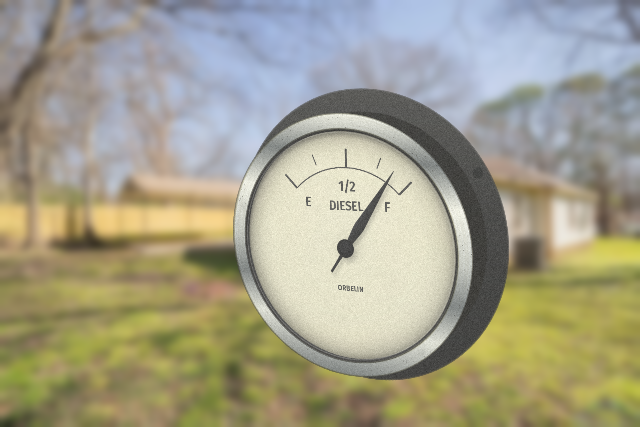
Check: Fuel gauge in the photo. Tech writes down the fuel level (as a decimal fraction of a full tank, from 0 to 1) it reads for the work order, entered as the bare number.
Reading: 0.875
